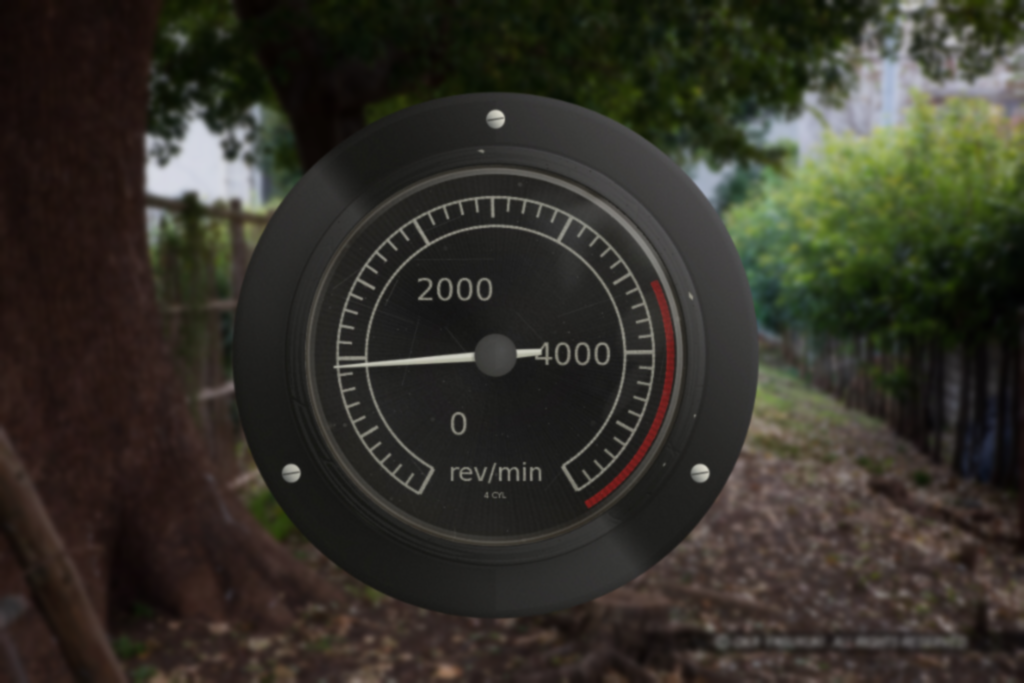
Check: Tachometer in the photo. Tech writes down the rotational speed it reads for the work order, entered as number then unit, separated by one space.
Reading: 950 rpm
